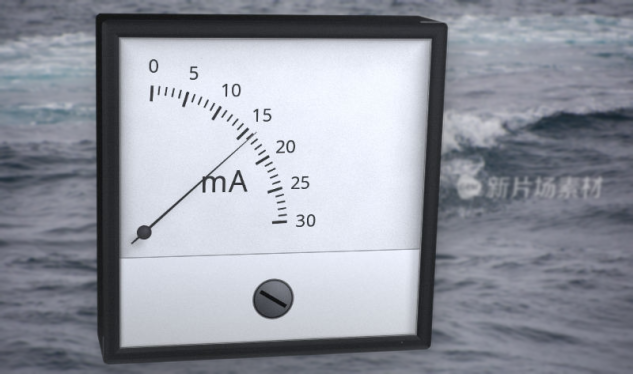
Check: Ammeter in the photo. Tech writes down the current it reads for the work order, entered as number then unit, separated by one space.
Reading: 16 mA
